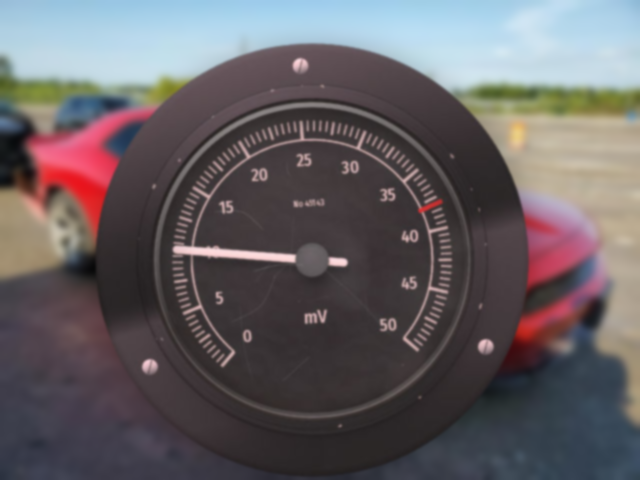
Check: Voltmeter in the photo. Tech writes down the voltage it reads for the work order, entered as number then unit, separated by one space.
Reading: 10 mV
